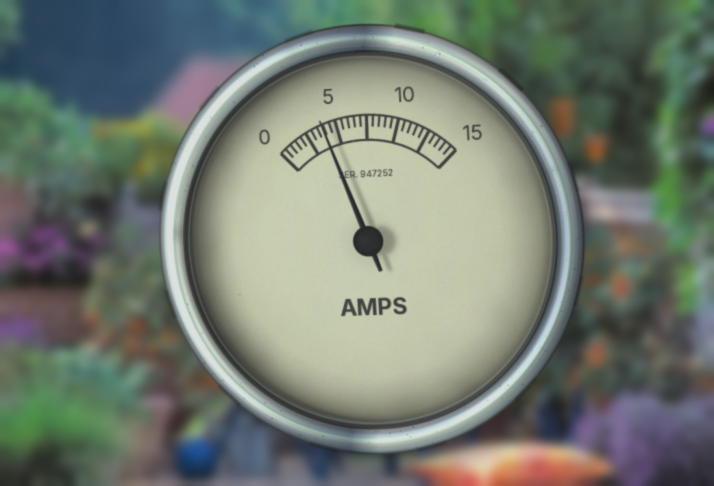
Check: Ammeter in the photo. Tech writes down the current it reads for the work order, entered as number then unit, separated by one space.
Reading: 4 A
